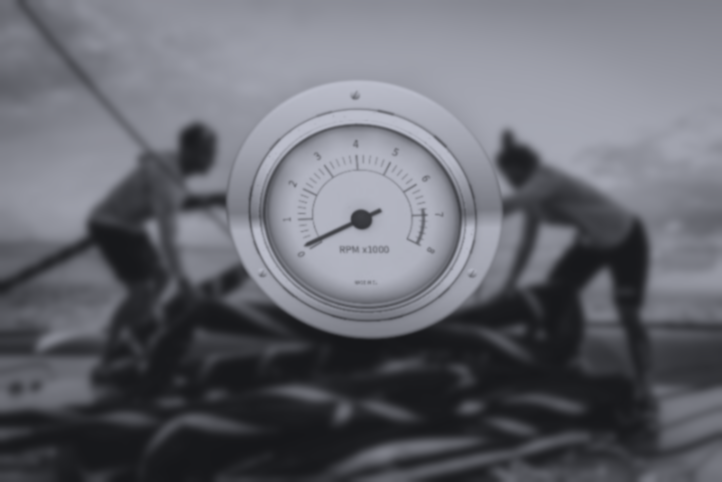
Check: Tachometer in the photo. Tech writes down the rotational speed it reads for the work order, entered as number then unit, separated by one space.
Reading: 200 rpm
